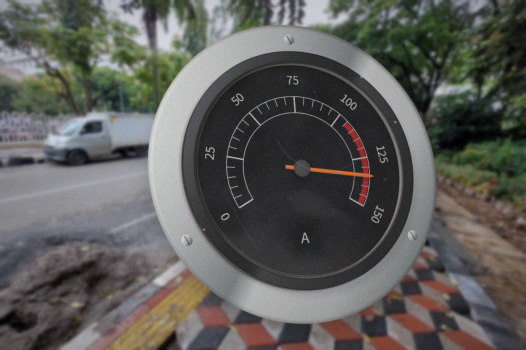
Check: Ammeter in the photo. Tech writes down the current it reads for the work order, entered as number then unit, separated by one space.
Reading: 135 A
